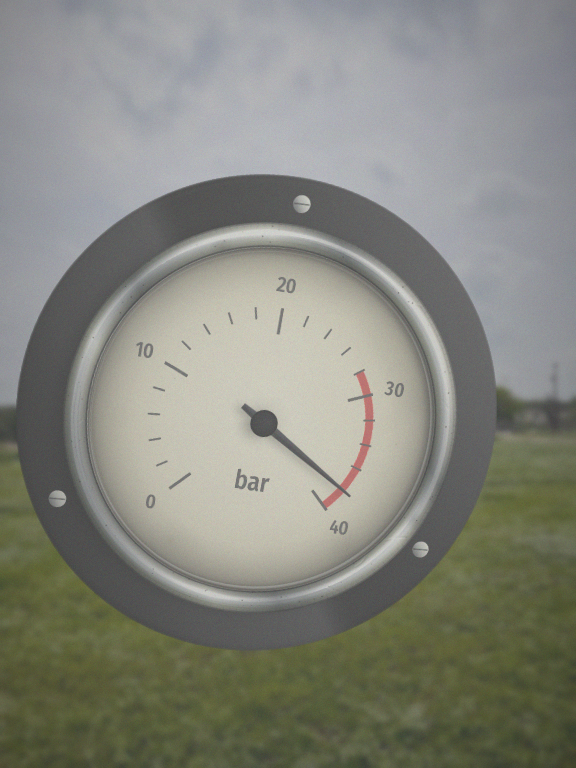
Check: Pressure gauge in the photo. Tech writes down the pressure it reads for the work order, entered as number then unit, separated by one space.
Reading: 38 bar
